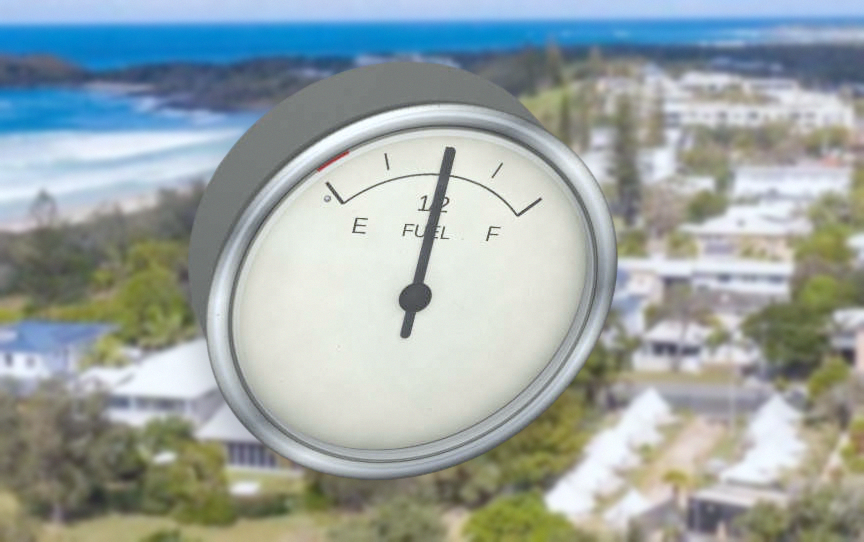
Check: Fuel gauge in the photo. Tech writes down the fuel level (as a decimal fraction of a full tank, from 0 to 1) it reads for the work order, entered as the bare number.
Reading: 0.5
